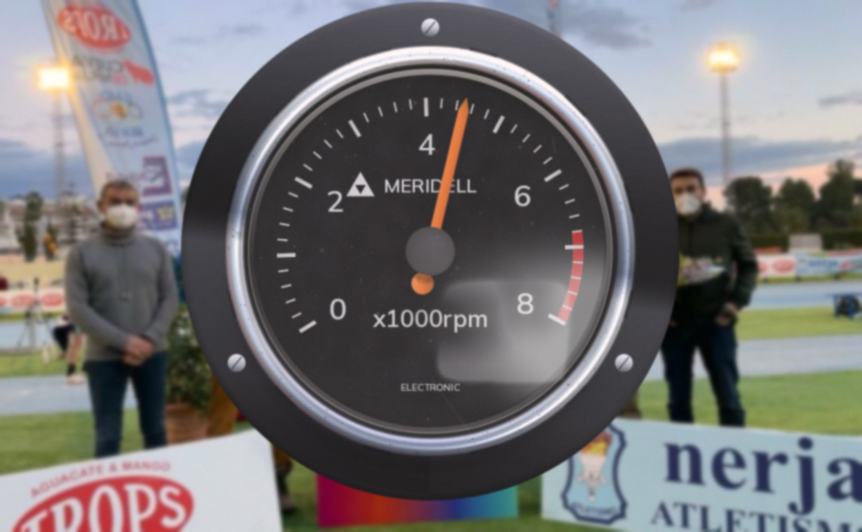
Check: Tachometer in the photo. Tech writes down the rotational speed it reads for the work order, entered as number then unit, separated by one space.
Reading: 4500 rpm
